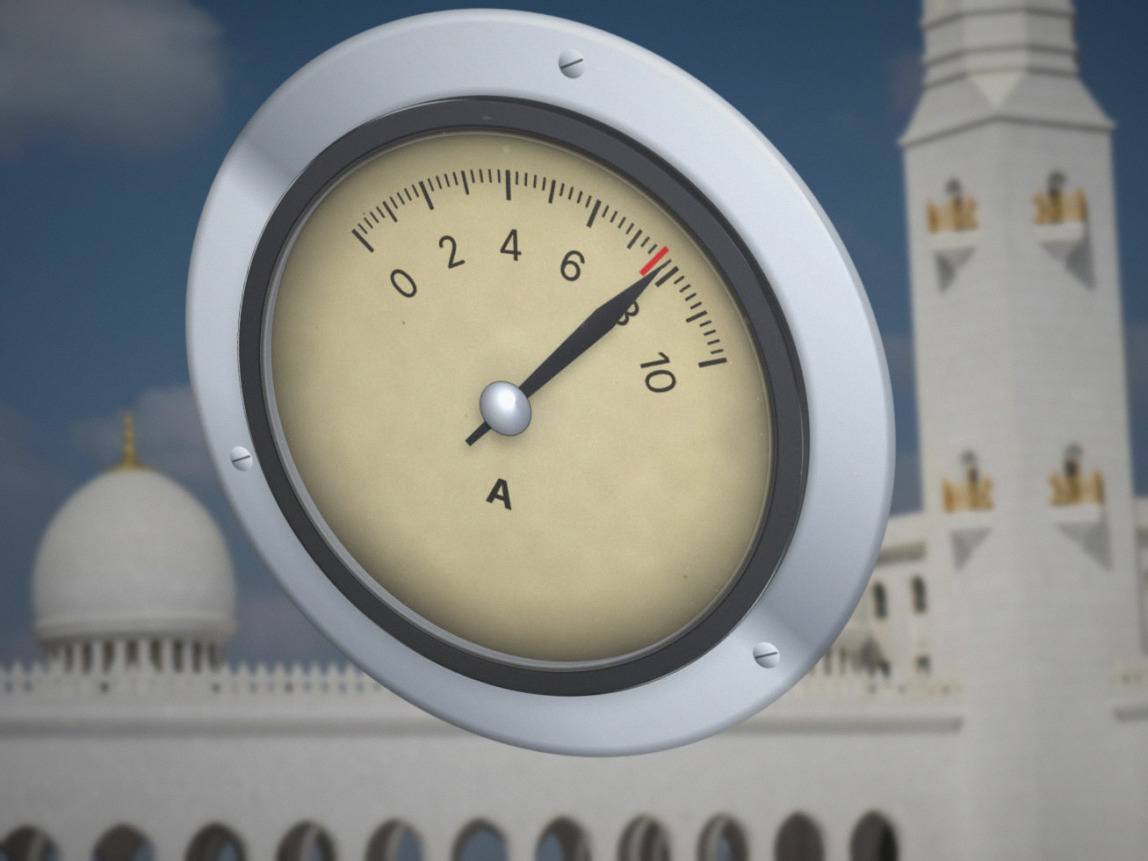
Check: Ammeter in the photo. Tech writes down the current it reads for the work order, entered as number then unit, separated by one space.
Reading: 7.8 A
